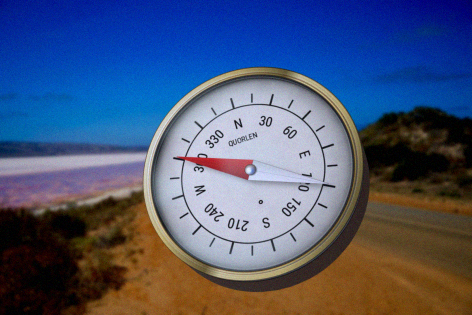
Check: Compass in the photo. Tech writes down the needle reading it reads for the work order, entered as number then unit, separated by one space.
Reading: 300 °
